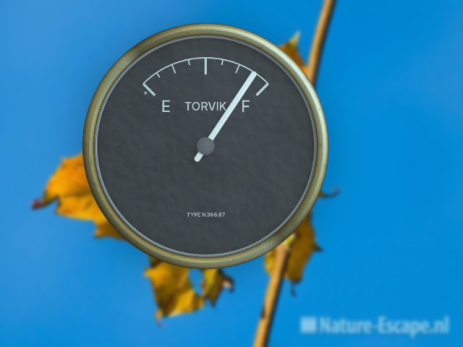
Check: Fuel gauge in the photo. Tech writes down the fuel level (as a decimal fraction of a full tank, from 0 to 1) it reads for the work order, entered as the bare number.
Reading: 0.875
